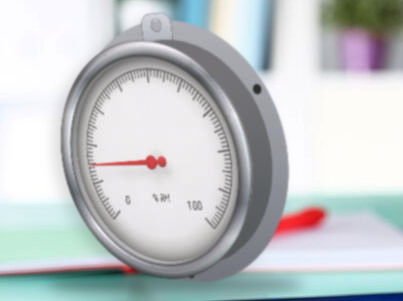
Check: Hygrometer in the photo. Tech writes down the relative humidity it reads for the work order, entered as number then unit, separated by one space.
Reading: 15 %
